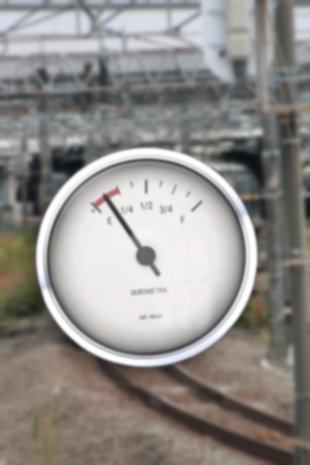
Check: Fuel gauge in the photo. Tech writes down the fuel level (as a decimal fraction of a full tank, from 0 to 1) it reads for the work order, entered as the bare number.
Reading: 0.125
